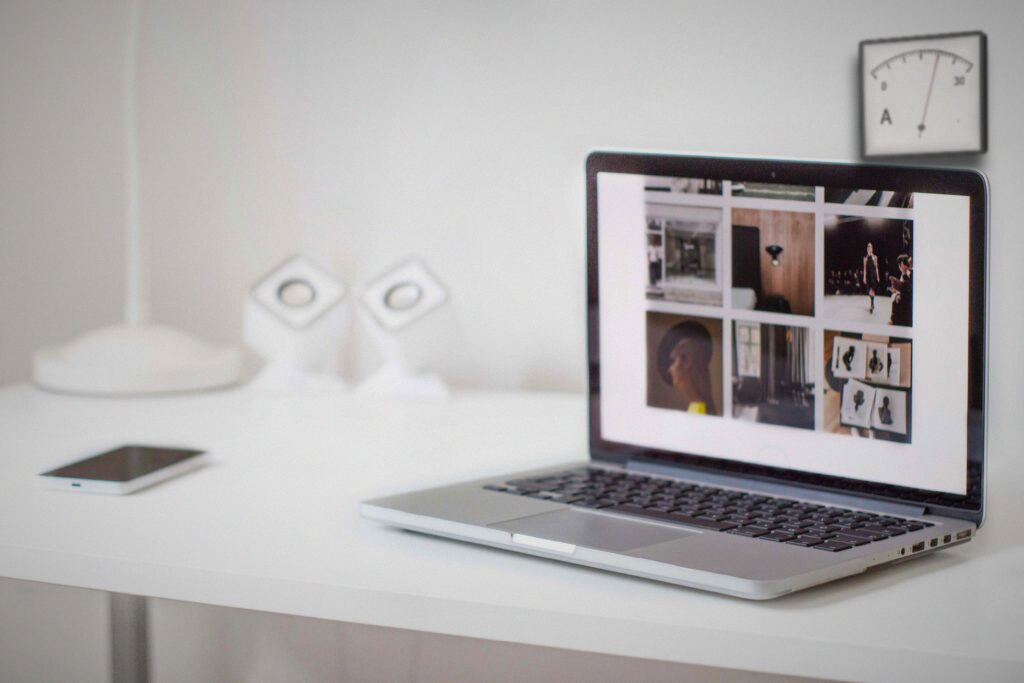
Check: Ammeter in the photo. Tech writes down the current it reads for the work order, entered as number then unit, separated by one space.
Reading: 20 A
